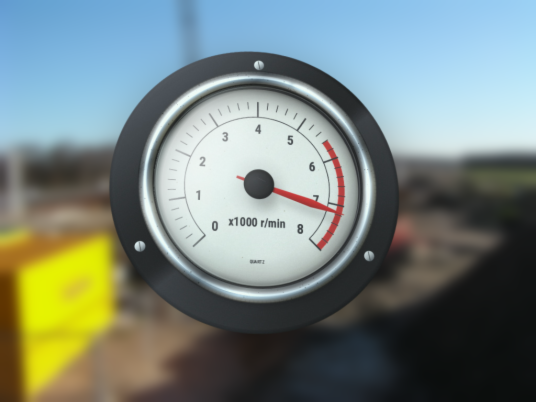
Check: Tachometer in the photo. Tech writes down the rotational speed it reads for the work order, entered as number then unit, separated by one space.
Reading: 7200 rpm
